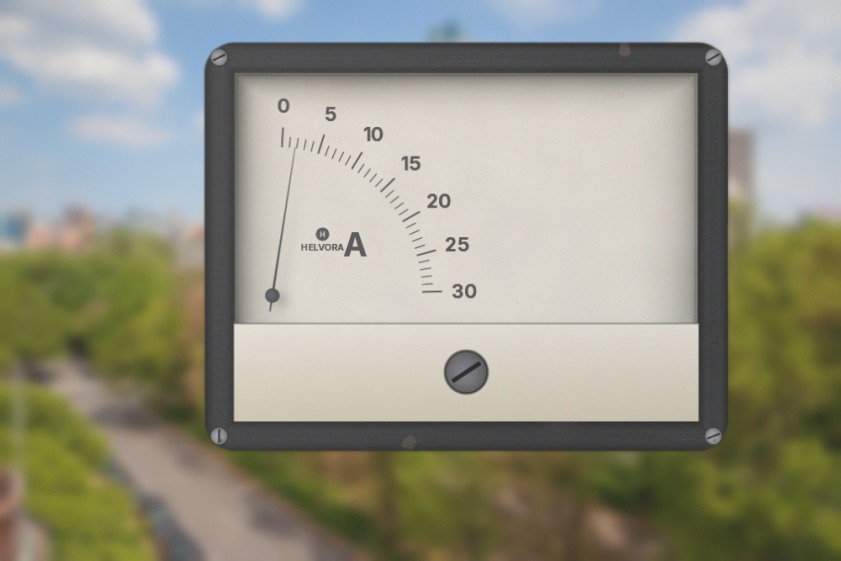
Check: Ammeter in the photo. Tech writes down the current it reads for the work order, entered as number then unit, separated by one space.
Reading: 2 A
